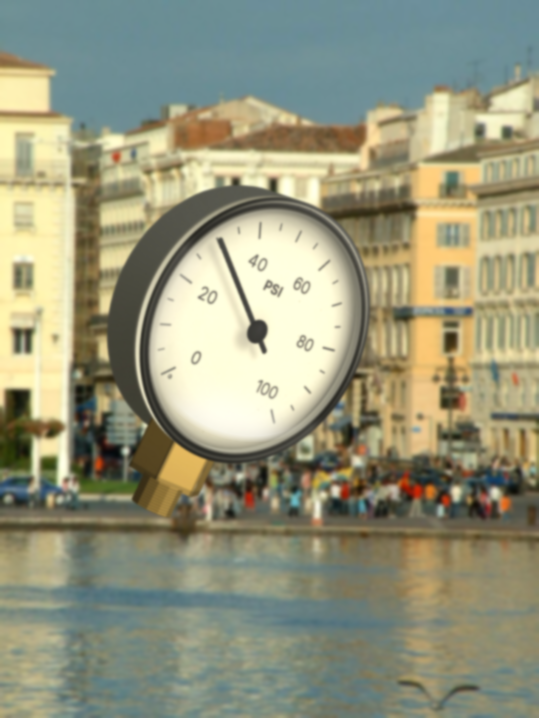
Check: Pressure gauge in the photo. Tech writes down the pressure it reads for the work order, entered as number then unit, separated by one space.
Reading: 30 psi
